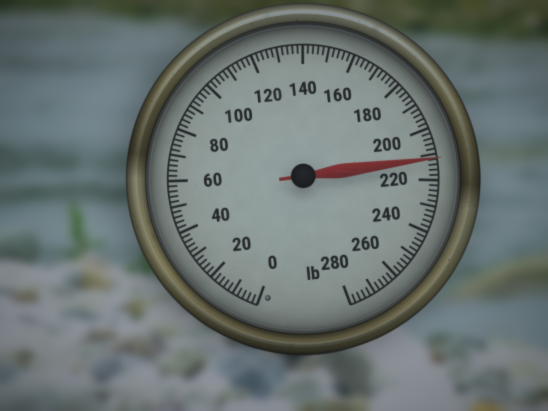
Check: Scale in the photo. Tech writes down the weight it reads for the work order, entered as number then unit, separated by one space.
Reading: 212 lb
